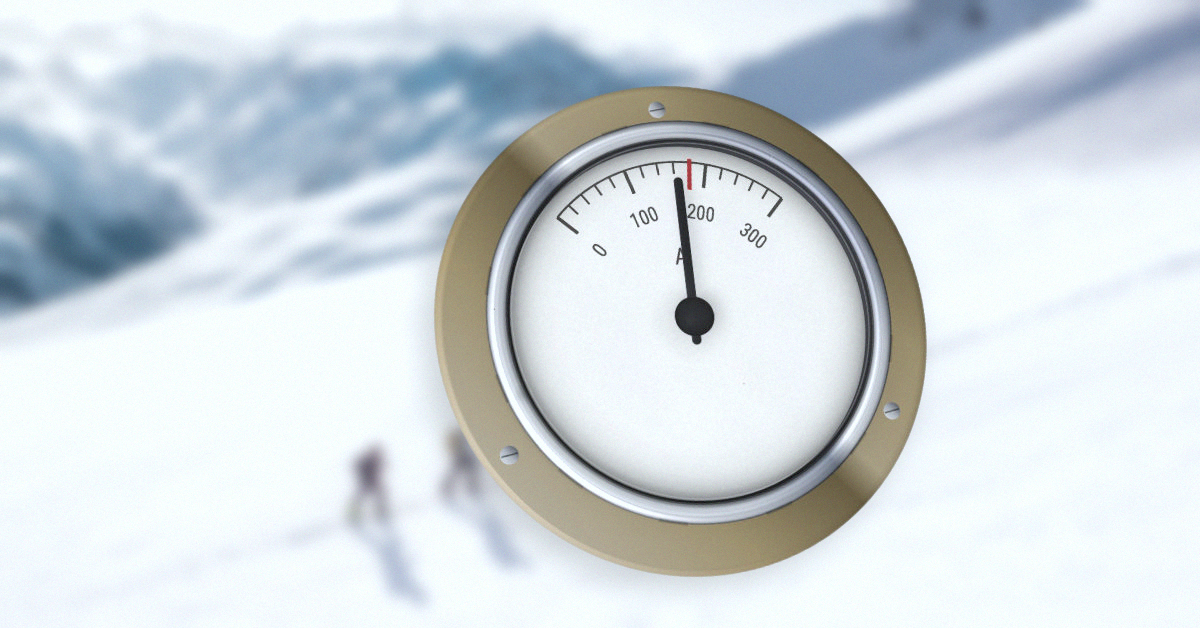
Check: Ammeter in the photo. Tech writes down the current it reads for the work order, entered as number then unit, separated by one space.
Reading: 160 A
